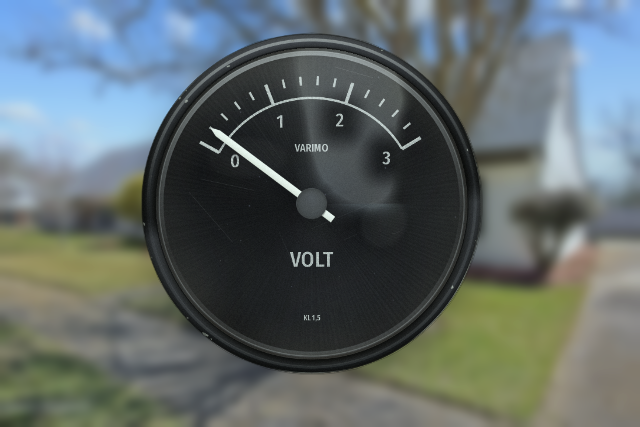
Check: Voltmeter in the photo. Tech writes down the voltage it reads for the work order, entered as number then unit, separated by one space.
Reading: 0.2 V
